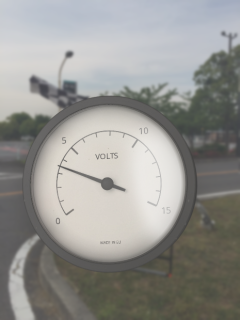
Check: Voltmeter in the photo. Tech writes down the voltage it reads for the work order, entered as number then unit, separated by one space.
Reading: 3.5 V
